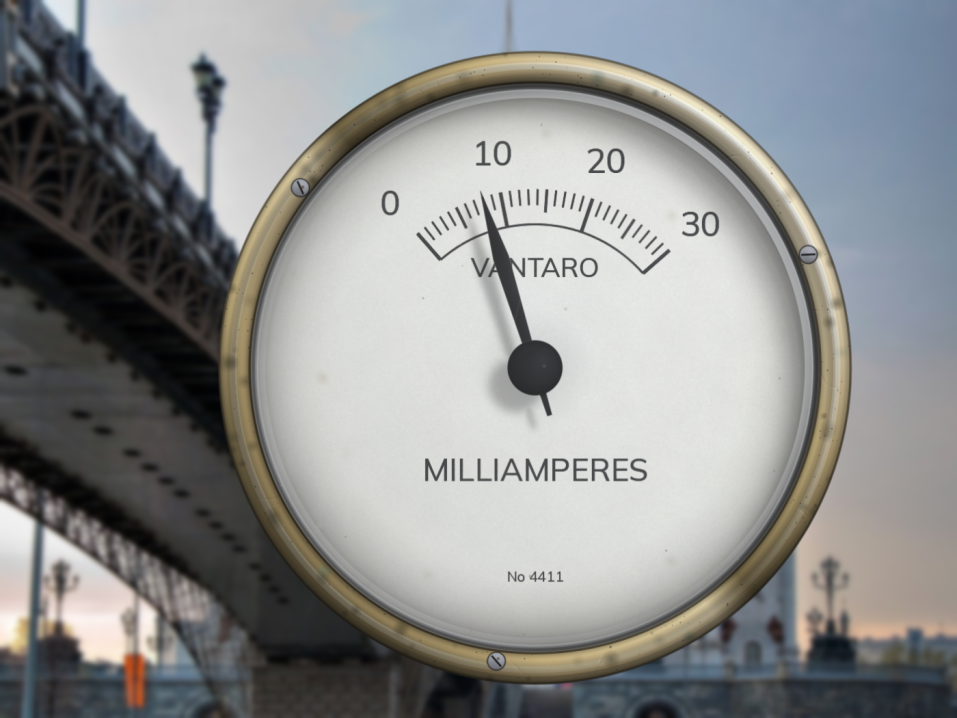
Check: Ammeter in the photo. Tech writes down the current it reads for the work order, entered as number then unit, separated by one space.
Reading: 8 mA
